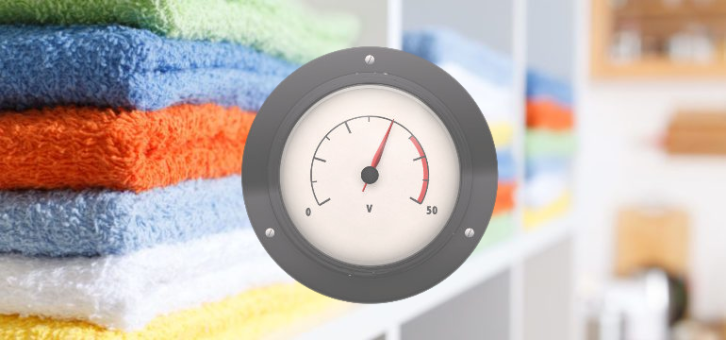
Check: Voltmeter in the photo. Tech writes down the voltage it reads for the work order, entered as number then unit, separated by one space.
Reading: 30 V
